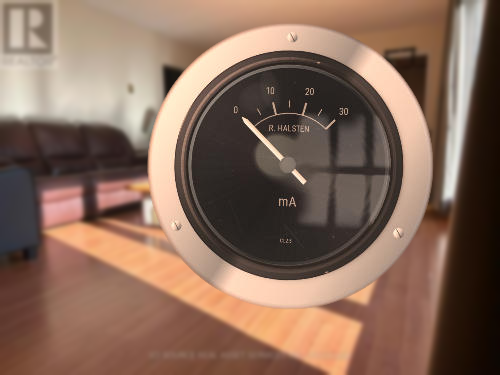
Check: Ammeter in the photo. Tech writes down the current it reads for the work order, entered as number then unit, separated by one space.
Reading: 0 mA
